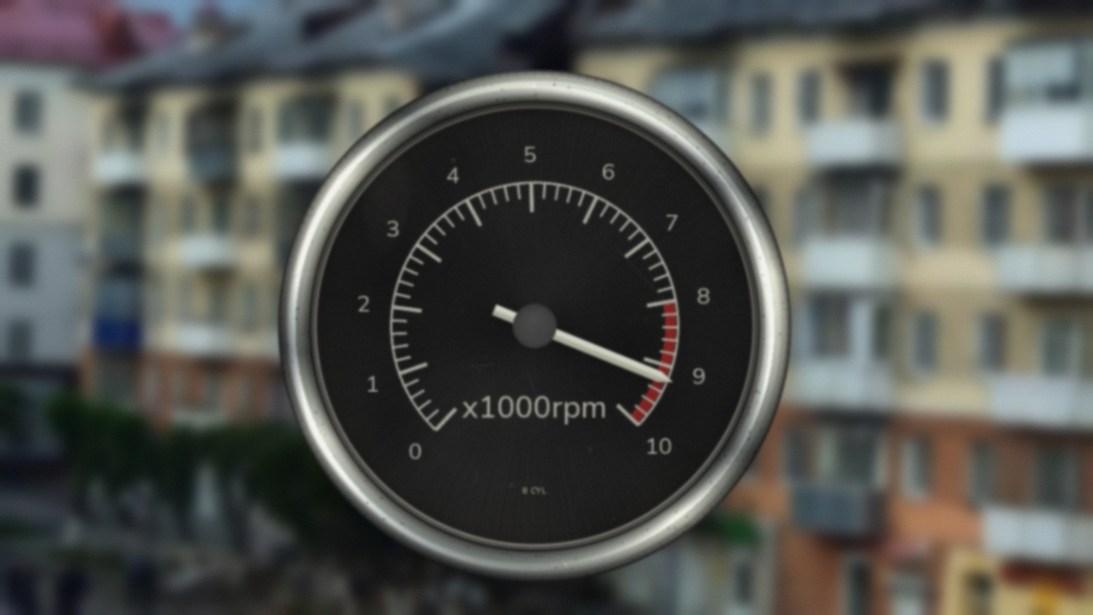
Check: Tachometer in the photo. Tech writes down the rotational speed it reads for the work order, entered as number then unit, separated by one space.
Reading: 9200 rpm
